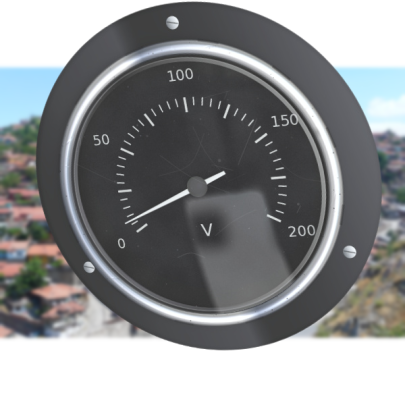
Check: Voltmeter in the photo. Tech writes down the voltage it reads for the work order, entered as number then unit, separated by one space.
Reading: 7.5 V
